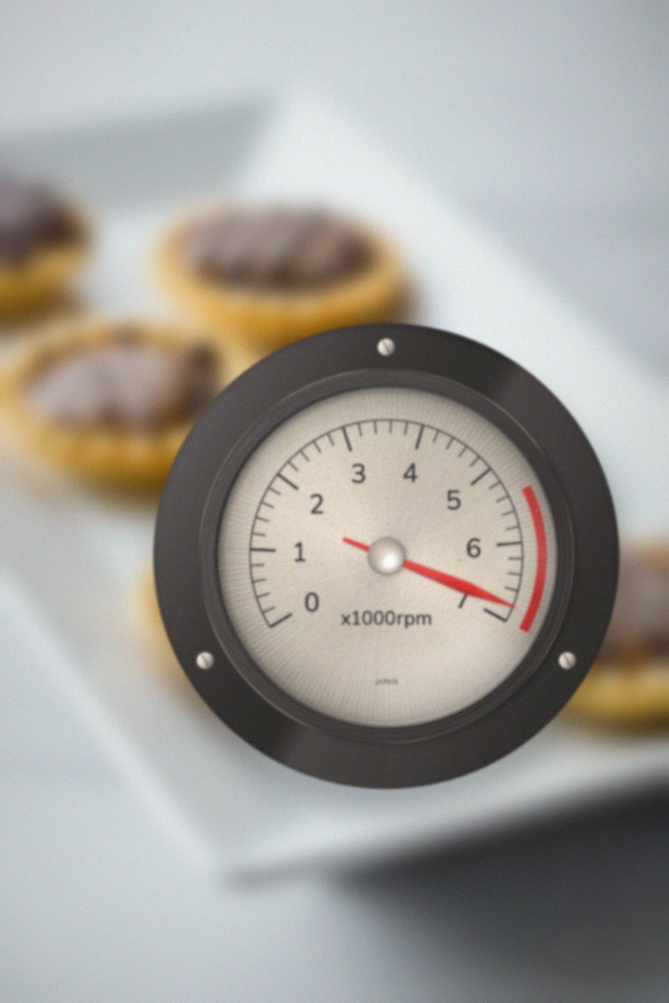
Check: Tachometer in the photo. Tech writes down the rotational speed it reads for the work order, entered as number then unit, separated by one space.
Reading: 6800 rpm
